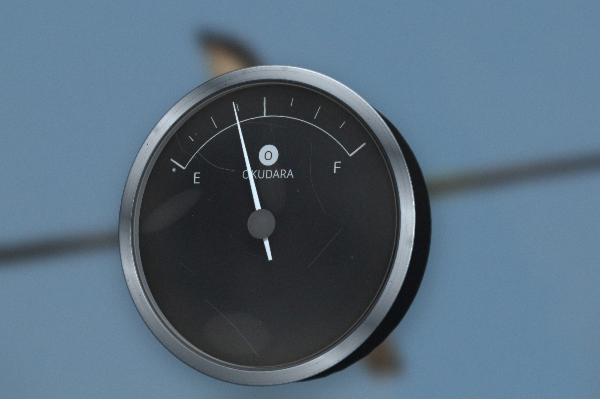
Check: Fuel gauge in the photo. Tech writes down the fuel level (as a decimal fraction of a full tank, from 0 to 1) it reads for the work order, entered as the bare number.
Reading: 0.375
